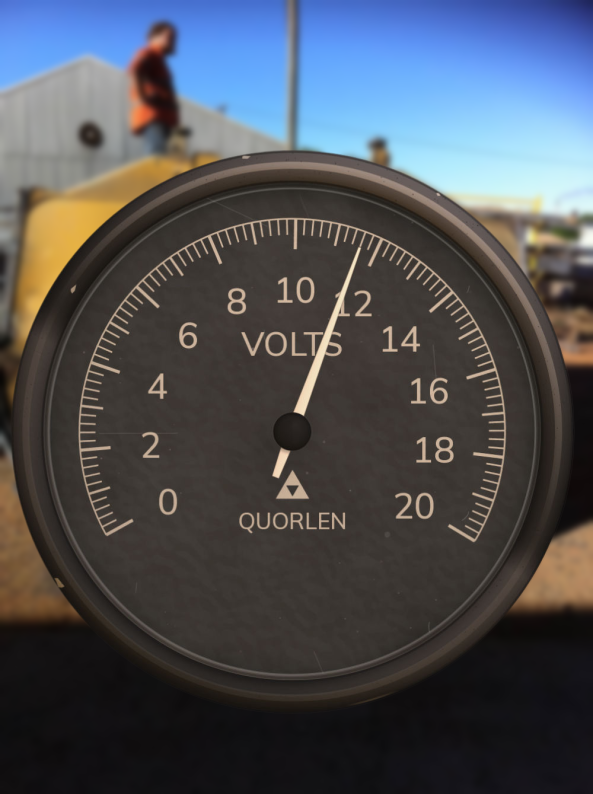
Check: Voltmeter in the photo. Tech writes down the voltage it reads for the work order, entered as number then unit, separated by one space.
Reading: 11.6 V
